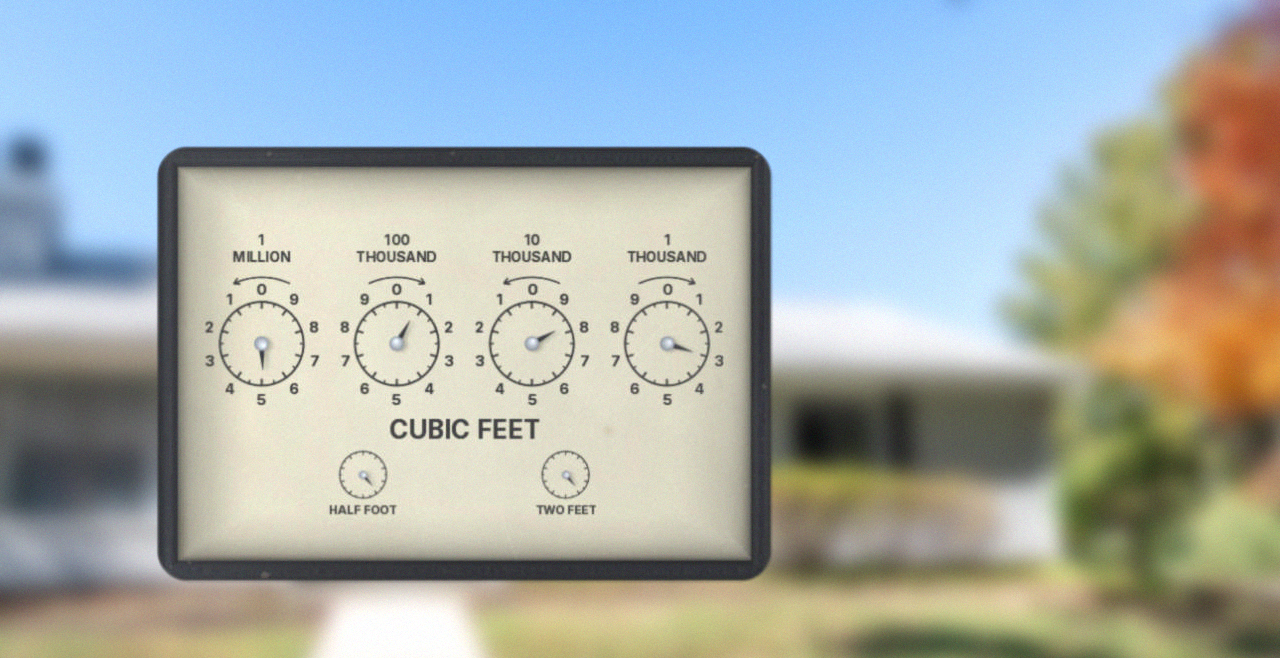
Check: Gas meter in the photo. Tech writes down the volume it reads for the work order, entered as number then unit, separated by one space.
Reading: 508300 ft³
